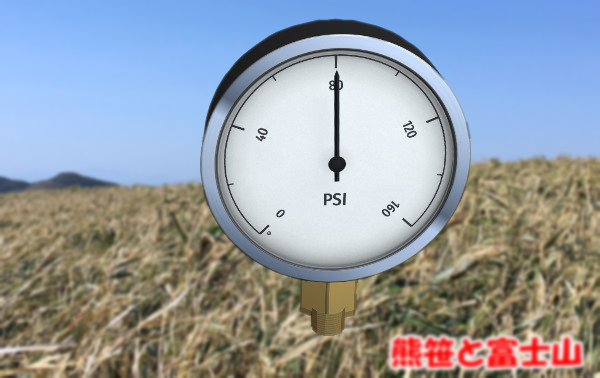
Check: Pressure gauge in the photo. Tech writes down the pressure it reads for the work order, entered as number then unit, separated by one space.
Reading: 80 psi
